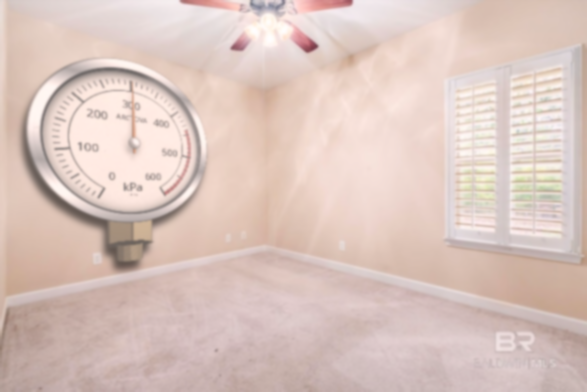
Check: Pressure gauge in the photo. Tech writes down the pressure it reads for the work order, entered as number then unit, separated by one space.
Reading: 300 kPa
